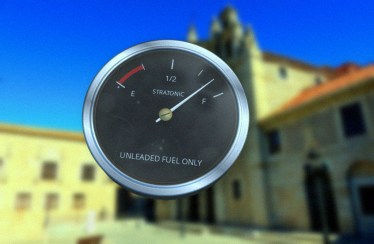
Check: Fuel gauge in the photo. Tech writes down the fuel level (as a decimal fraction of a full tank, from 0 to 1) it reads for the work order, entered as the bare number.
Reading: 0.875
